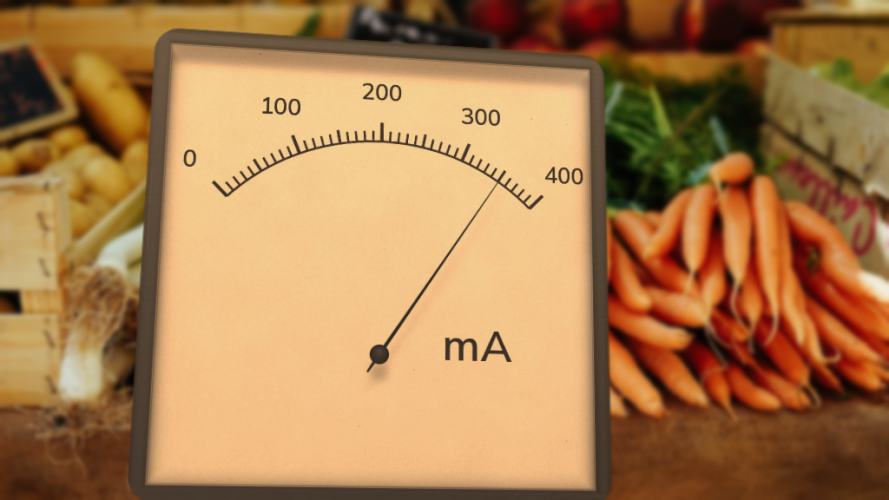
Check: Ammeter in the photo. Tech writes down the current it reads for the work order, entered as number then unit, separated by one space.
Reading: 350 mA
